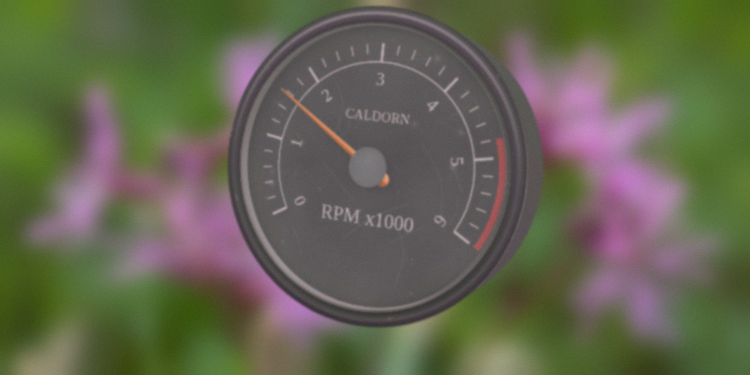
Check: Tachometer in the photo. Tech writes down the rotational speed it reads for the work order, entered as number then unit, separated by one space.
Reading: 1600 rpm
